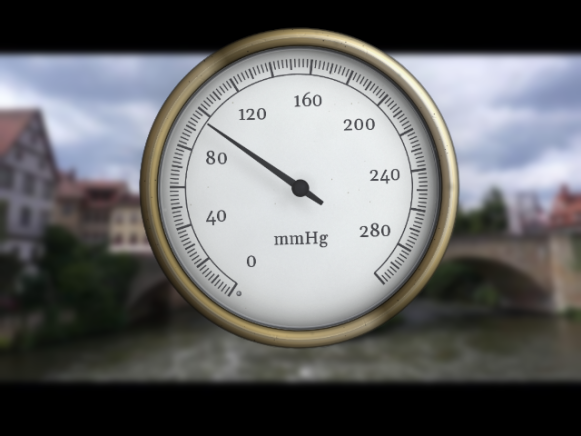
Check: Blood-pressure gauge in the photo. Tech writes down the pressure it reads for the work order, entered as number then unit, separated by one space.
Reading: 96 mmHg
